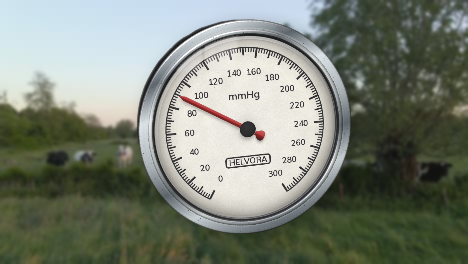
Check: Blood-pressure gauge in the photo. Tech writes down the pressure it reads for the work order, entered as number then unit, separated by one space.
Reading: 90 mmHg
